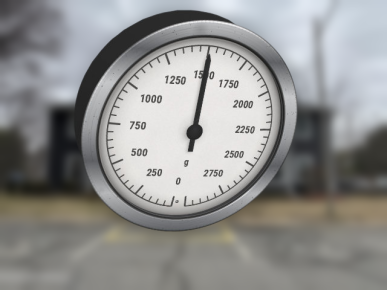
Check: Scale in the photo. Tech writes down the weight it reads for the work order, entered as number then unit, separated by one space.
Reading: 1500 g
